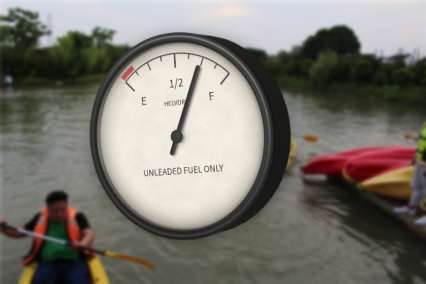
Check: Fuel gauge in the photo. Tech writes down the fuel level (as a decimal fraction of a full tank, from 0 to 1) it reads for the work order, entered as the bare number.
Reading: 0.75
